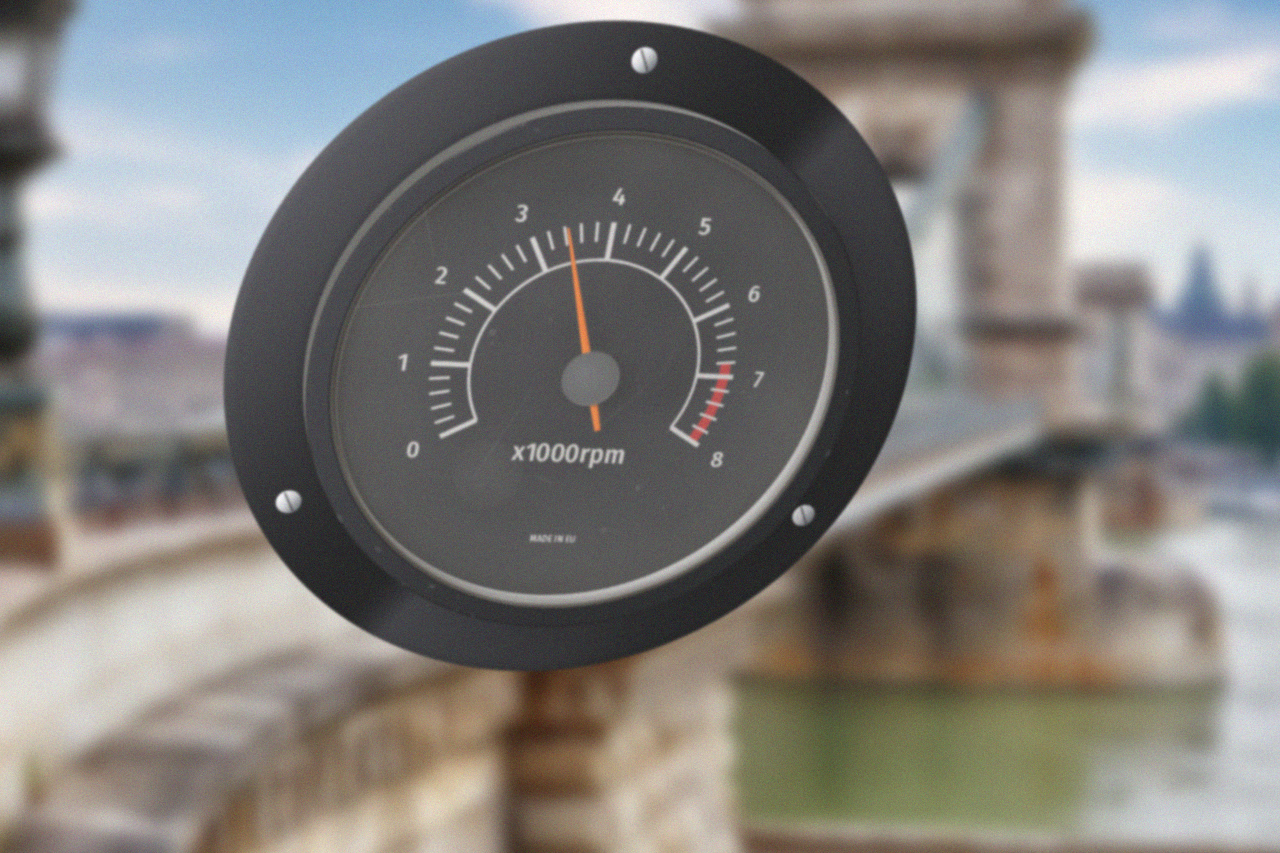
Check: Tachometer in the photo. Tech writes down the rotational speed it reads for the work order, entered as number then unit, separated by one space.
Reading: 3400 rpm
